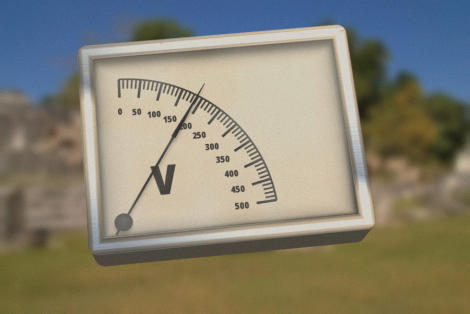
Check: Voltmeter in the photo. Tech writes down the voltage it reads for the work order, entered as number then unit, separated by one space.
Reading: 190 V
